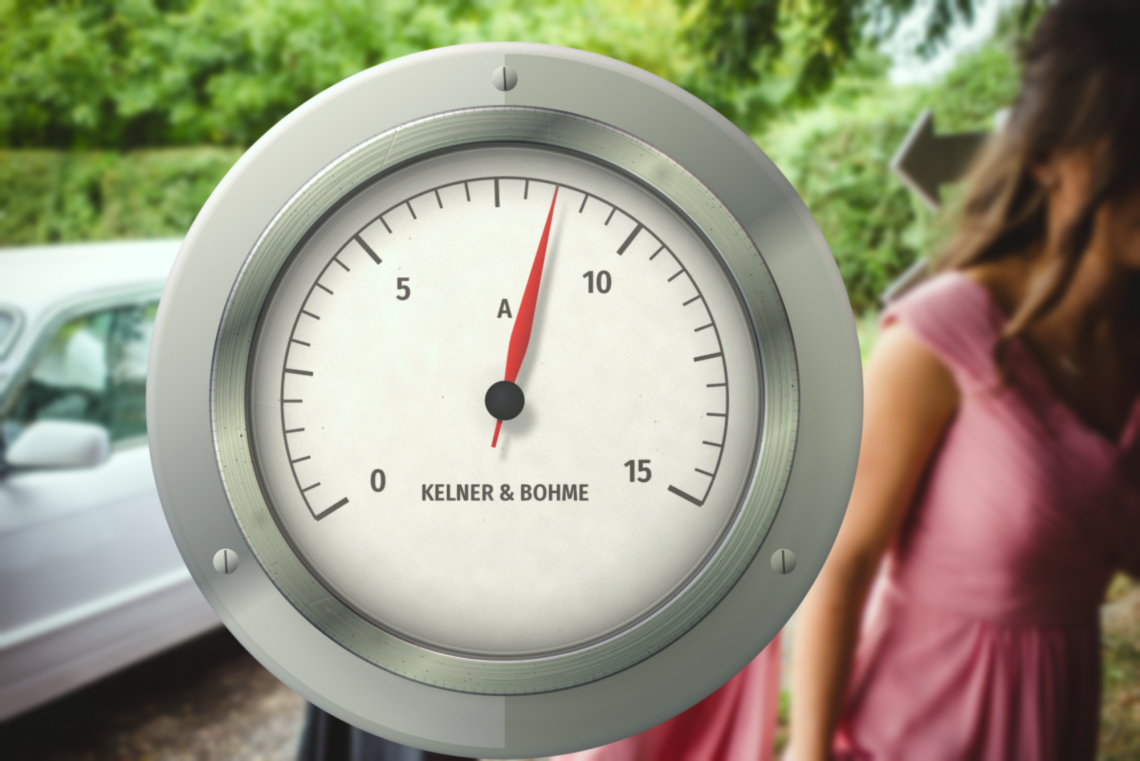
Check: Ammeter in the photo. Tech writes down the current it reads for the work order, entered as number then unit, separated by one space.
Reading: 8.5 A
